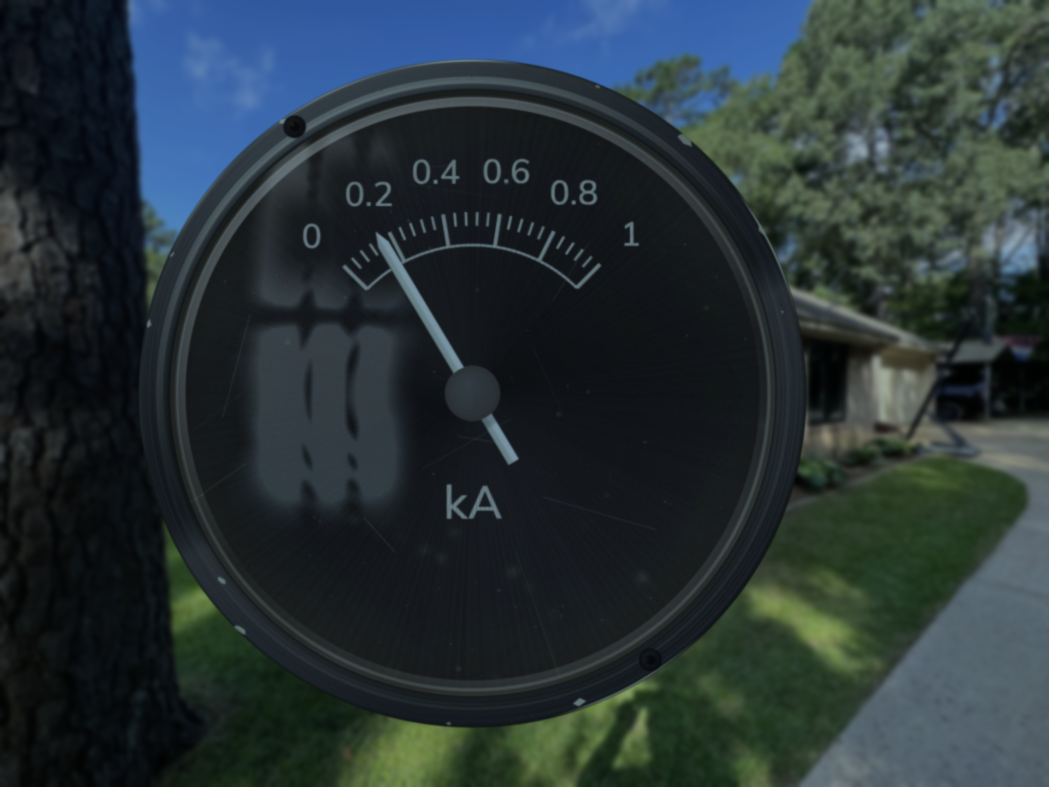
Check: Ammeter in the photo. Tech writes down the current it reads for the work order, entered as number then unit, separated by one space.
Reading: 0.16 kA
